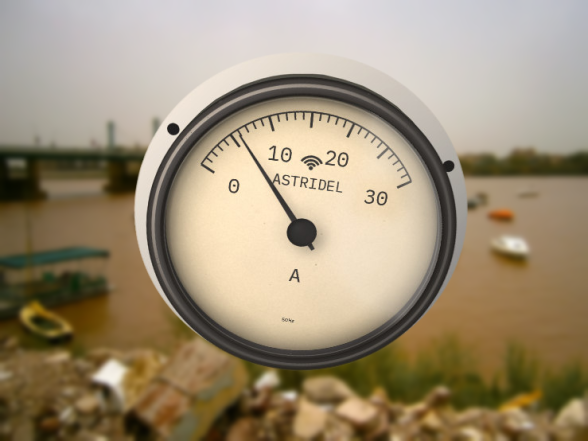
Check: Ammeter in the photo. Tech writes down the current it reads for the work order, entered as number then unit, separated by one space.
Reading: 6 A
